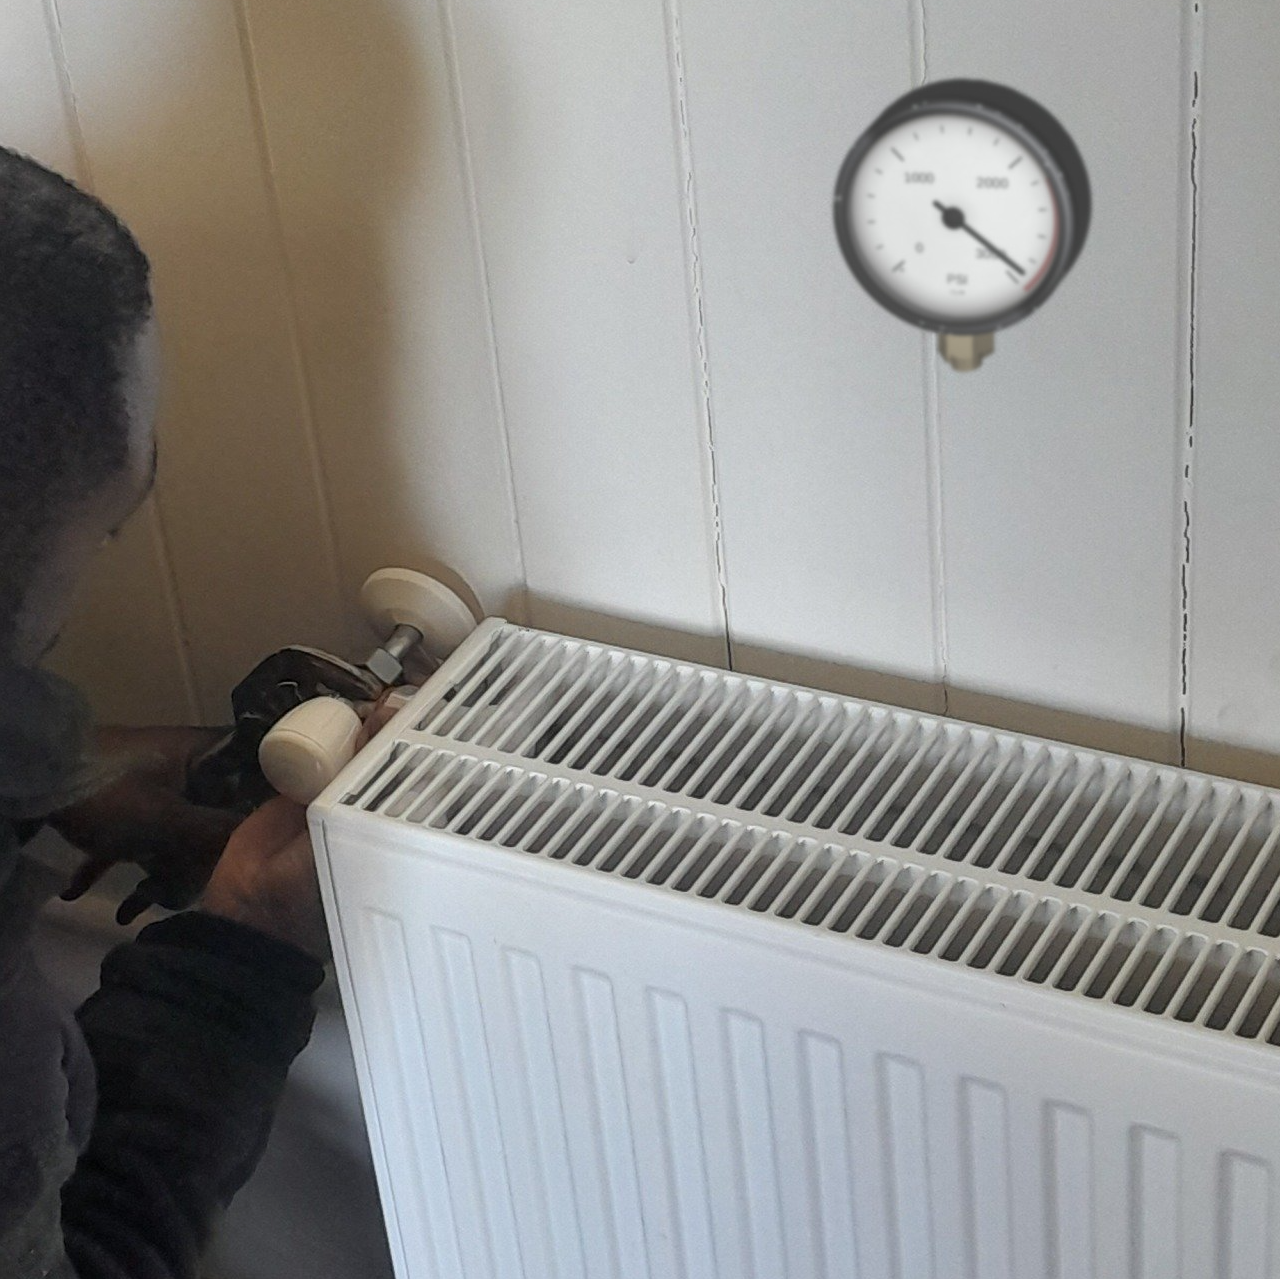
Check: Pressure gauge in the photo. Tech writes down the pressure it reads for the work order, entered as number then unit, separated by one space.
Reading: 2900 psi
